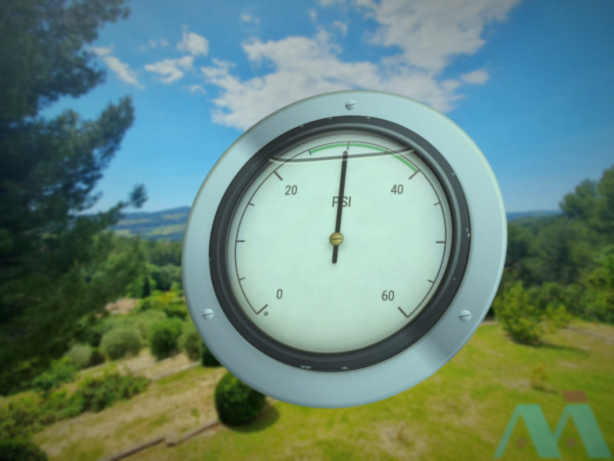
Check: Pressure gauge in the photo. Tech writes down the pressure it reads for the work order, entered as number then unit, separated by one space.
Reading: 30 psi
